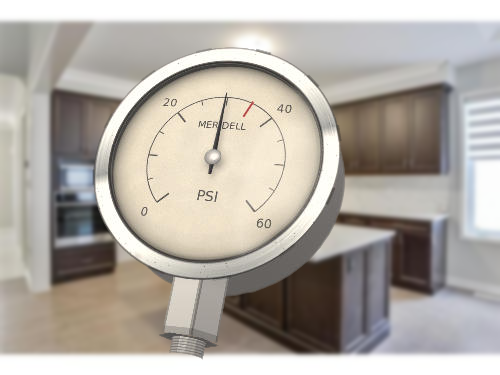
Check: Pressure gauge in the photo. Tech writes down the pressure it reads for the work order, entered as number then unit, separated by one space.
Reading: 30 psi
